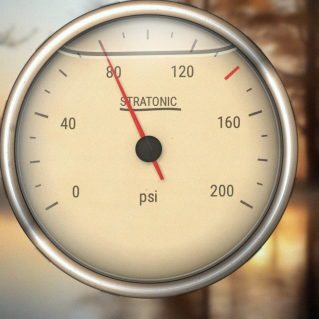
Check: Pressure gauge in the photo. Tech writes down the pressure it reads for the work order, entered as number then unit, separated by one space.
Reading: 80 psi
